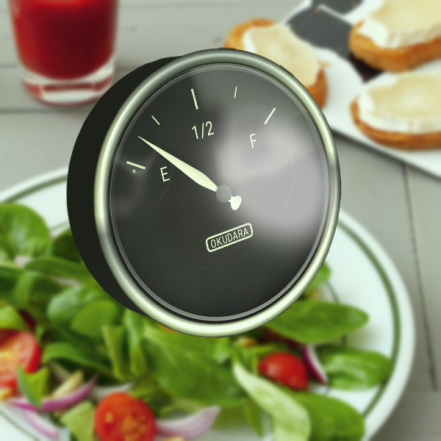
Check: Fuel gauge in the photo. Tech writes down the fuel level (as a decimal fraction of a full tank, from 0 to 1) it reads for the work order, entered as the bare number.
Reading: 0.125
